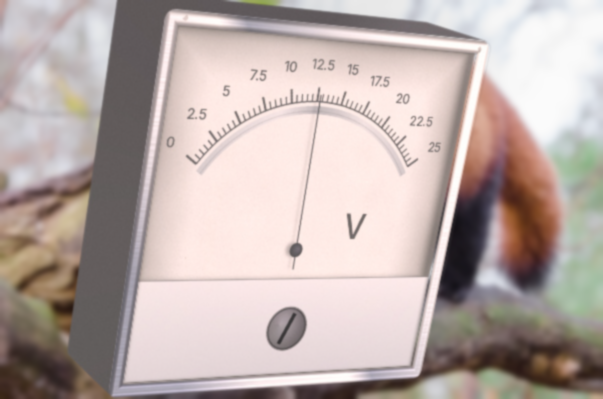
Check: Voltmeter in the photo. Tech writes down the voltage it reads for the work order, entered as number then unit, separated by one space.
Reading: 12.5 V
